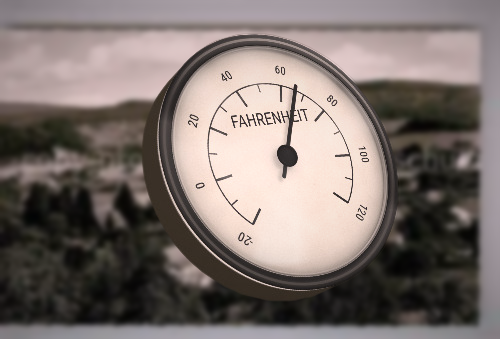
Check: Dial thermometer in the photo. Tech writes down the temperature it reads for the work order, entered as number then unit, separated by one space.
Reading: 65 °F
